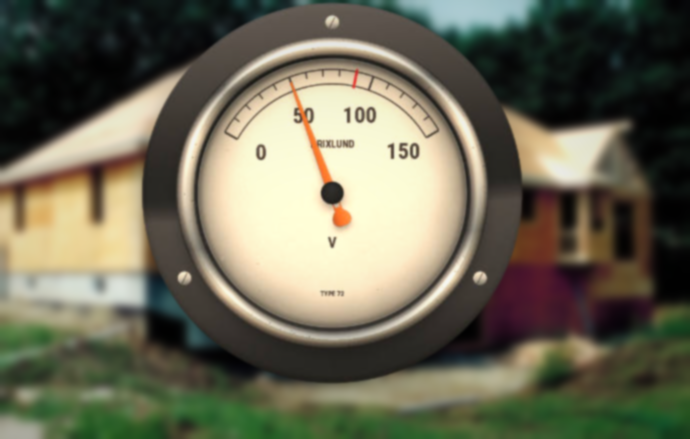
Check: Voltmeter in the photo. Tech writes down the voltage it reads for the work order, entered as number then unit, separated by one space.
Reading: 50 V
